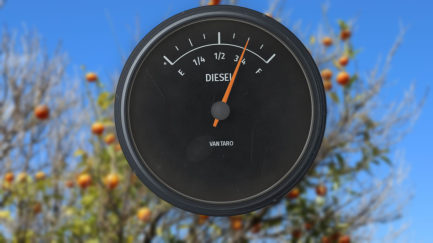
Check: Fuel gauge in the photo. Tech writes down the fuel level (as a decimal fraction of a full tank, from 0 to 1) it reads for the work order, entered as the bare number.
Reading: 0.75
